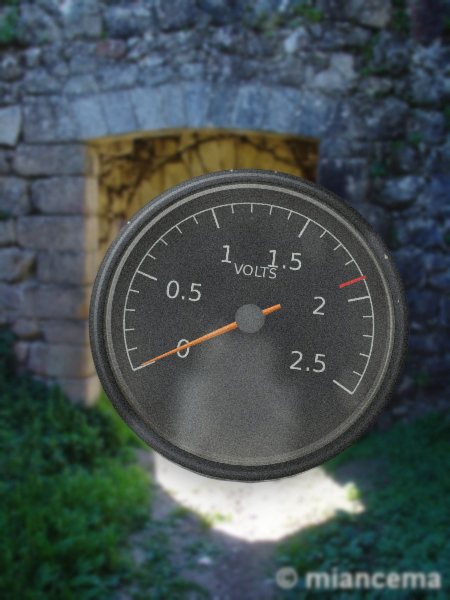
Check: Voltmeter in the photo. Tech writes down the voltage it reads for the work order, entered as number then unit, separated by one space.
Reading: 0 V
